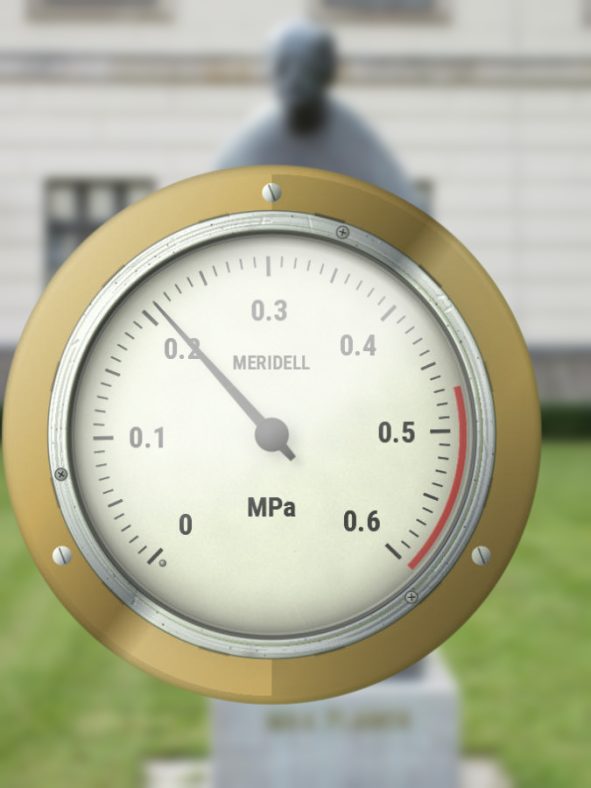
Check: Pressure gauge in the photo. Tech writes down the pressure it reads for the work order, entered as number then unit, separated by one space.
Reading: 0.21 MPa
